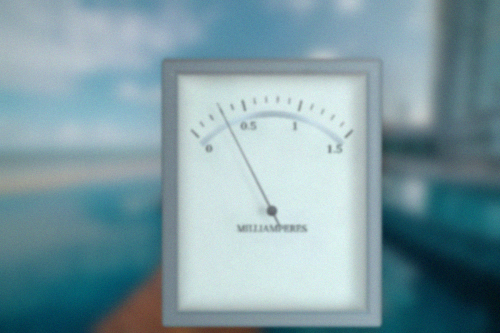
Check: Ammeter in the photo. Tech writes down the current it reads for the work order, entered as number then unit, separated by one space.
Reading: 0.3 mA
